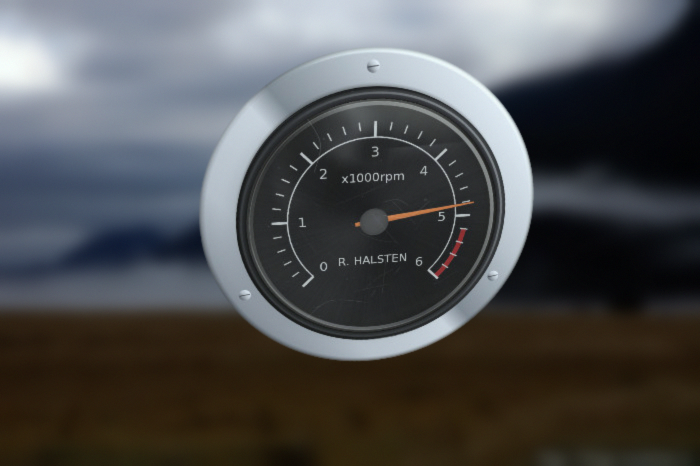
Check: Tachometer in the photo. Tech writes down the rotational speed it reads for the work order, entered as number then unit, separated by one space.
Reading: 4800 rpm
